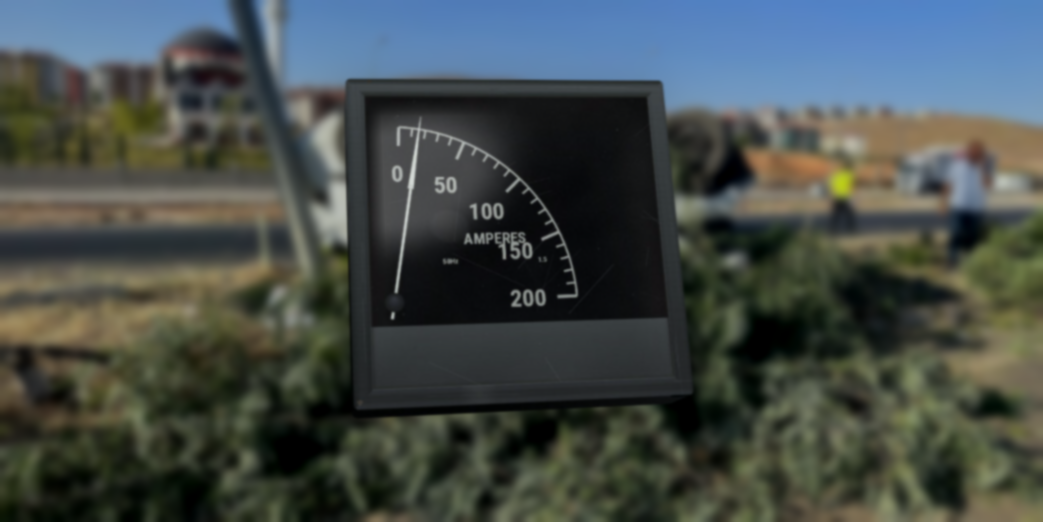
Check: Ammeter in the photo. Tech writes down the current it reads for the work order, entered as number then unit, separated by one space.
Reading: 15 A
